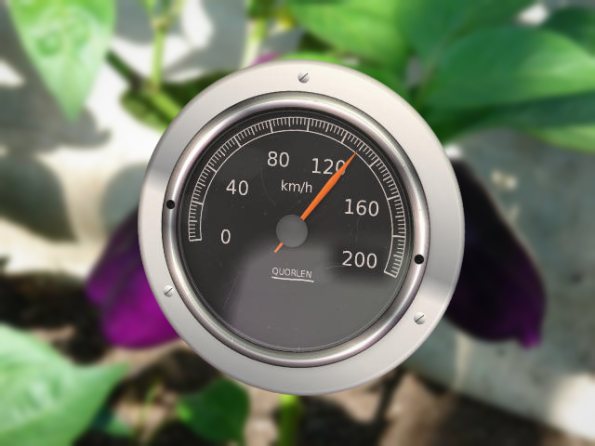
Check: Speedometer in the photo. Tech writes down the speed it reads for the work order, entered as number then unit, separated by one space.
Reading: 130 km/h
